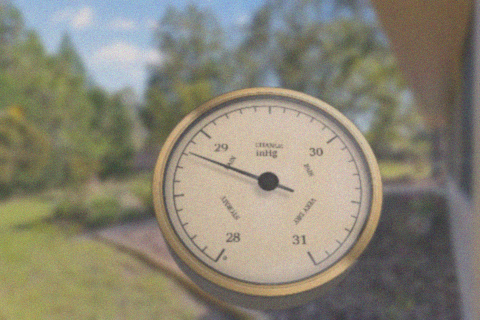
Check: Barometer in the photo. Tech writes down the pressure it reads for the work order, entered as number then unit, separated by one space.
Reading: 28.8 inHg
